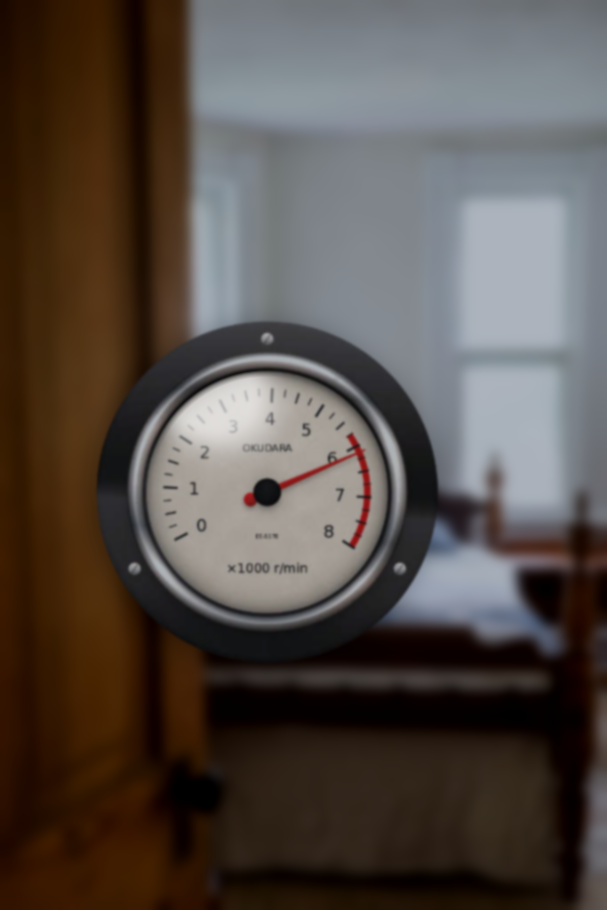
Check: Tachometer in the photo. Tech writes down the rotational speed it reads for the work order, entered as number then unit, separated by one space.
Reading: 6125 rpm
